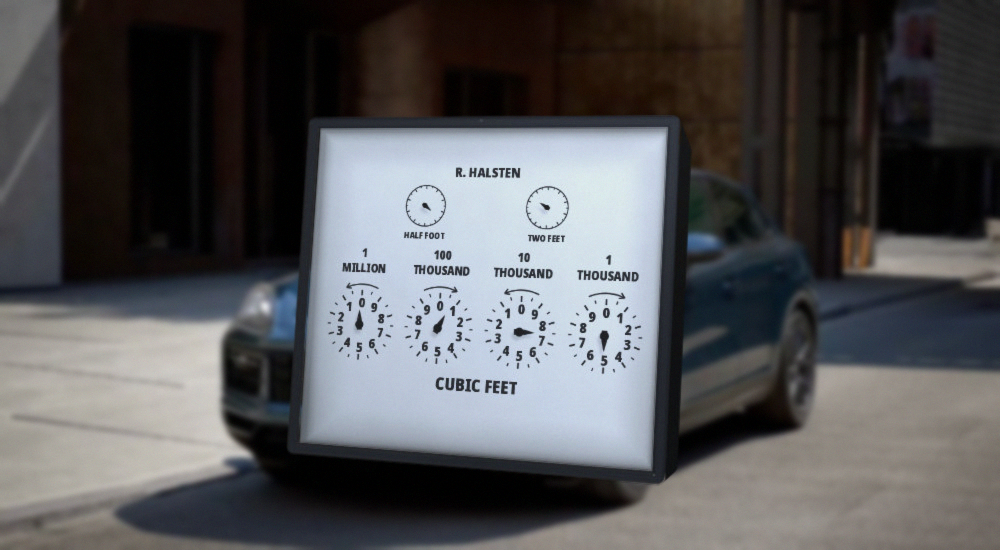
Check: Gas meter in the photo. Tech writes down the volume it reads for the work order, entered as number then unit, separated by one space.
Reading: 7500 ft³
